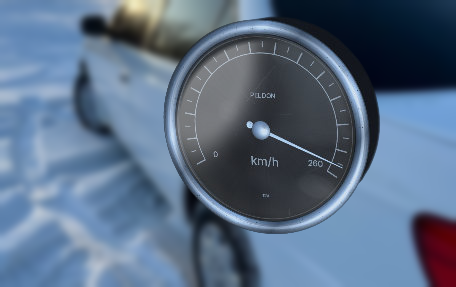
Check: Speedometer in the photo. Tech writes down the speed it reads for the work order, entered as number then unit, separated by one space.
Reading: 250 km/h
